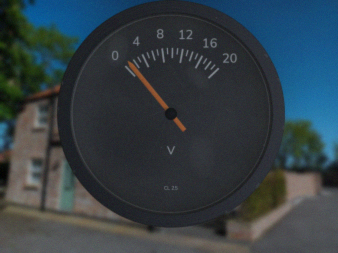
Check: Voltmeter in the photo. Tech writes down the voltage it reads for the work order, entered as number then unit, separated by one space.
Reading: 1 V
